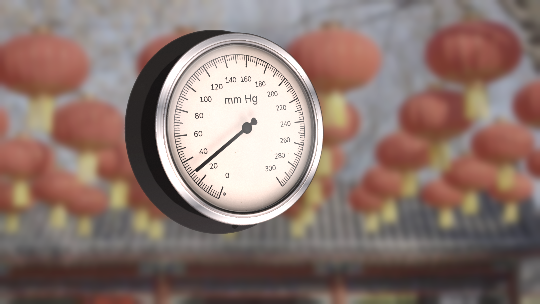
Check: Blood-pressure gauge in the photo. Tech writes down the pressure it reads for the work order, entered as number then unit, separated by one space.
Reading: 30 mmHg
